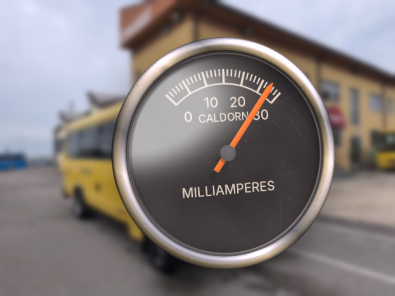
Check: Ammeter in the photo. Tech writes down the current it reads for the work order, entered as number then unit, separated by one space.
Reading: 27 mA
